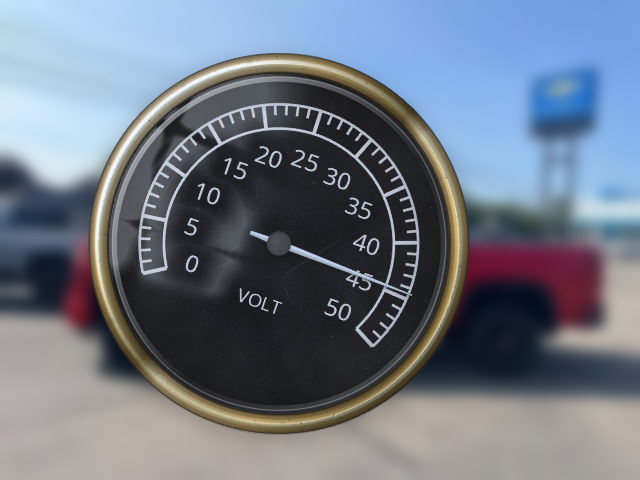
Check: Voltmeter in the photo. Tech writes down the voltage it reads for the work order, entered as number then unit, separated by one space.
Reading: 44.5 V
